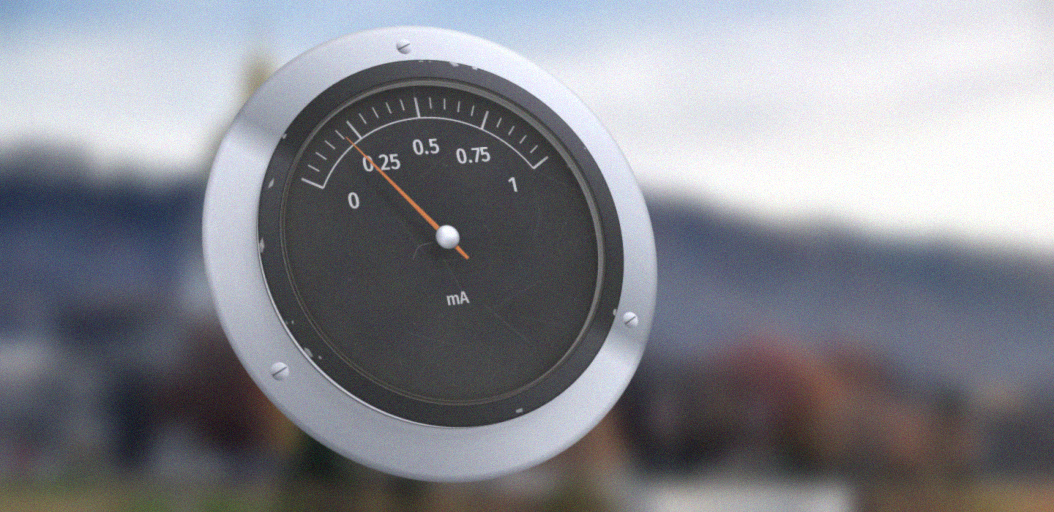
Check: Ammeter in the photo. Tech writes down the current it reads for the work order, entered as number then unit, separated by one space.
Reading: 0.2 mA
